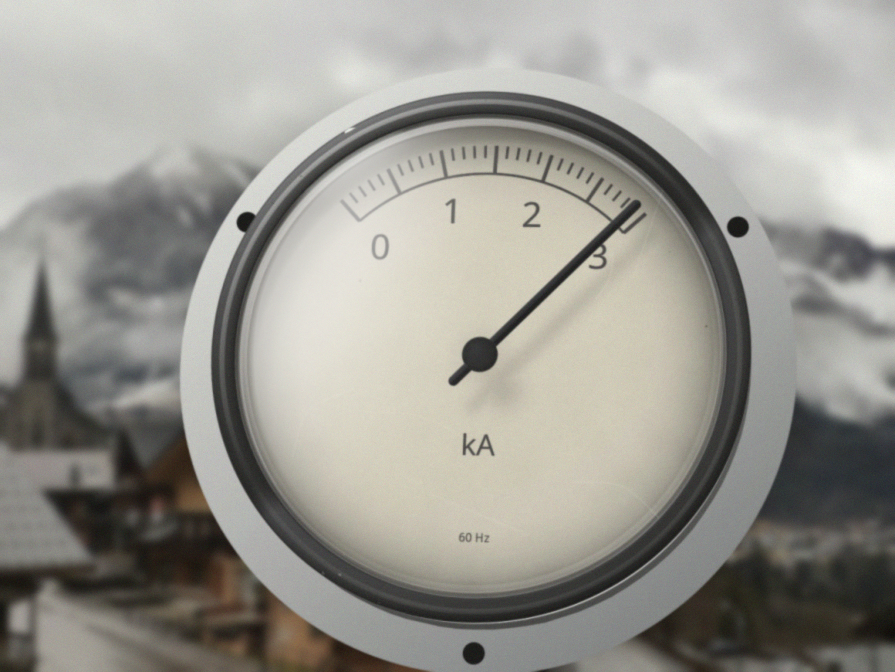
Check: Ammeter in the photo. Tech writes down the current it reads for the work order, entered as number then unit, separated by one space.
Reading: 2.9 kA
